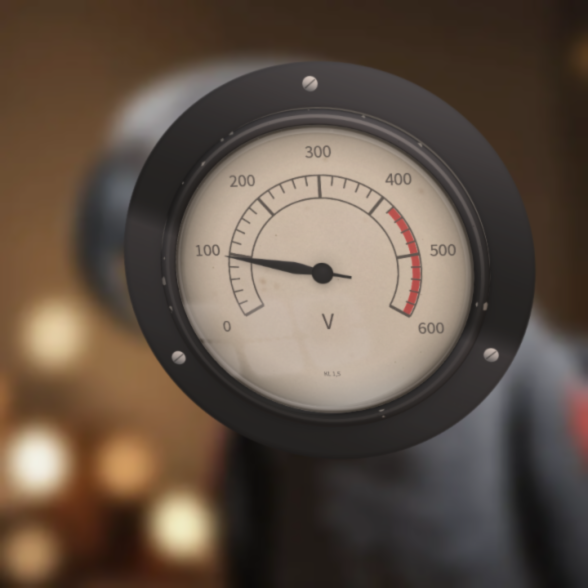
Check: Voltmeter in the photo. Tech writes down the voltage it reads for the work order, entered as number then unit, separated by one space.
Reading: 100 V
